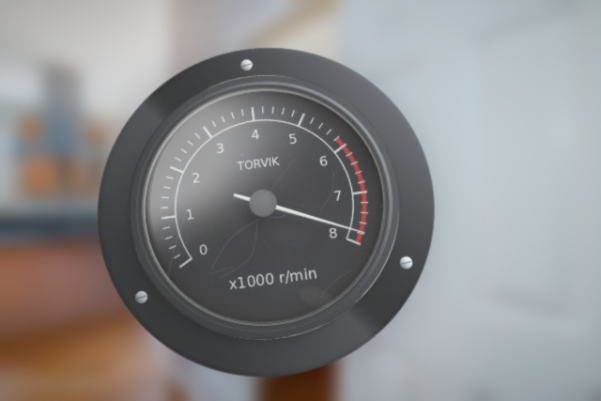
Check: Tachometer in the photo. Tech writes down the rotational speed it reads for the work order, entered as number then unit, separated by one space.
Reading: 7800 rpm
